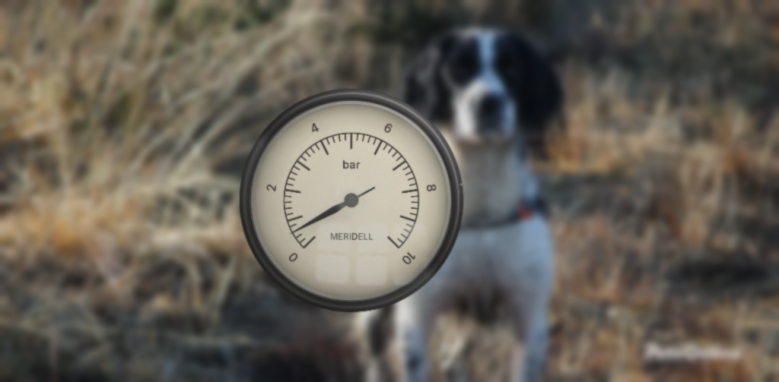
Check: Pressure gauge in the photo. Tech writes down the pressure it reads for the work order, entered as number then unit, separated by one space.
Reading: 0.6 bar
